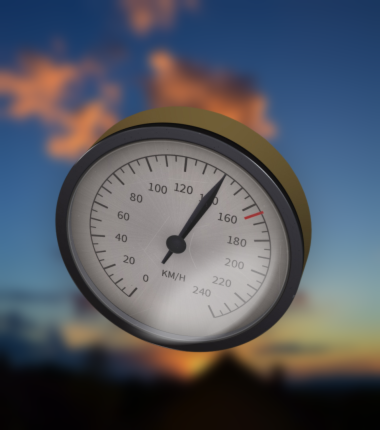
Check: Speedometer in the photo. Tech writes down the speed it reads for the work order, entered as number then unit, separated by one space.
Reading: 140 km/h
